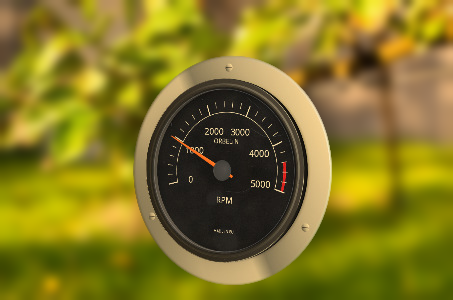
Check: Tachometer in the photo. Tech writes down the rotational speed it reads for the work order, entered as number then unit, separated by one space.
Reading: 1000 rpm
